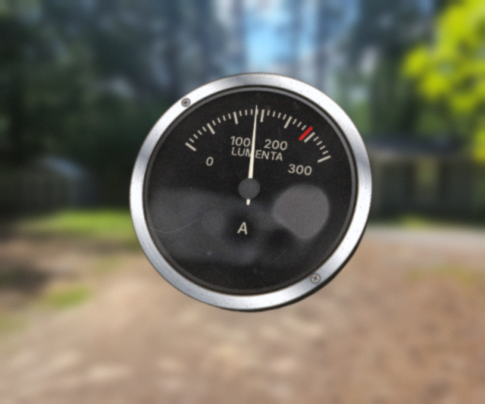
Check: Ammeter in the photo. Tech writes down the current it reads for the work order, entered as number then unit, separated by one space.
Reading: 140 A
